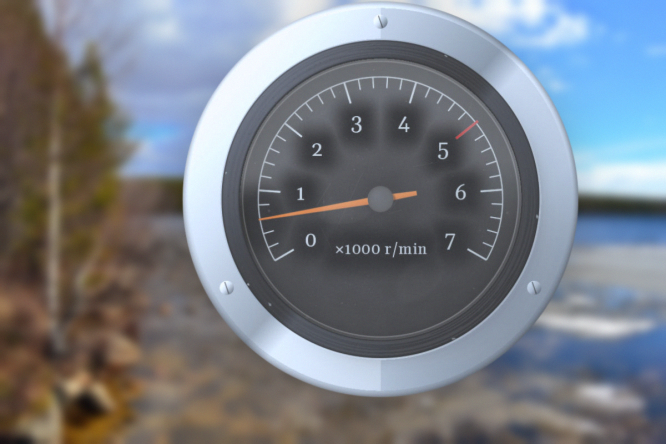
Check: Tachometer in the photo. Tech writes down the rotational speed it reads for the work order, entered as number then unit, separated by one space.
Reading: 600 rpm
